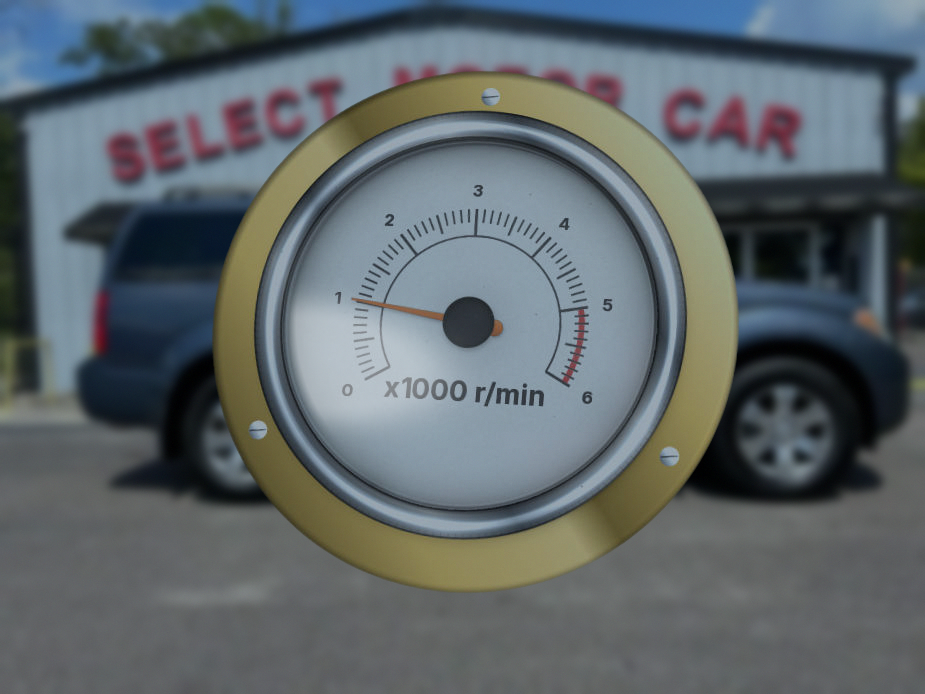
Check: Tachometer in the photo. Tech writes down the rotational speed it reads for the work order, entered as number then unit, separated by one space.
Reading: 1000 rpm
